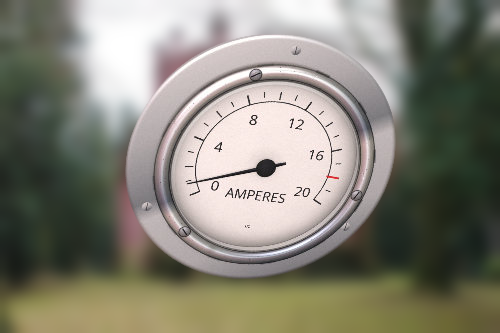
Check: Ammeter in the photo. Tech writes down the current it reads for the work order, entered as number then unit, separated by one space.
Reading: 1 A
